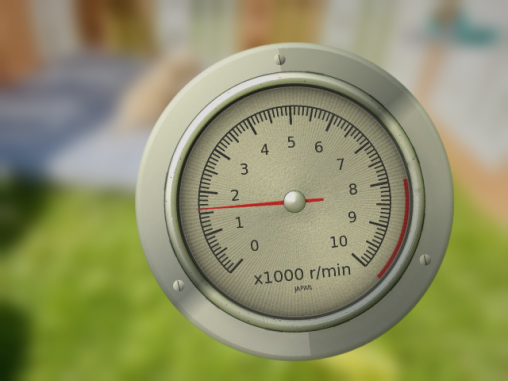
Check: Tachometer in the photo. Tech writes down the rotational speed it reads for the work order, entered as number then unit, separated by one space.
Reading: 1600 rpm
